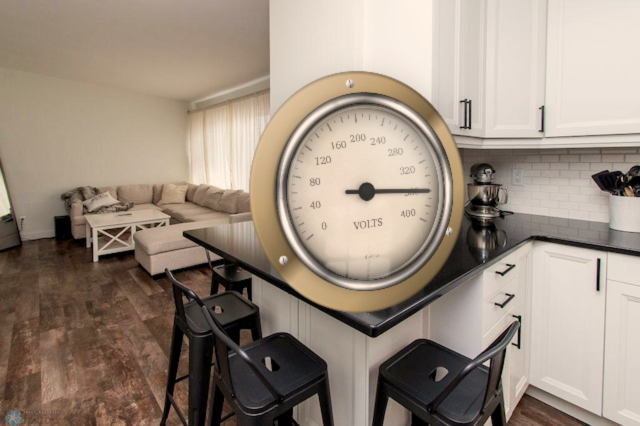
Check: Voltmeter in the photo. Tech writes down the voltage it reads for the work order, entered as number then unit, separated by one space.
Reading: 360 V
